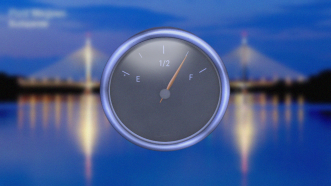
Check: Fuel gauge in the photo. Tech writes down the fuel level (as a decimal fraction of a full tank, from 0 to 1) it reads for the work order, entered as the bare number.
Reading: 0.75
